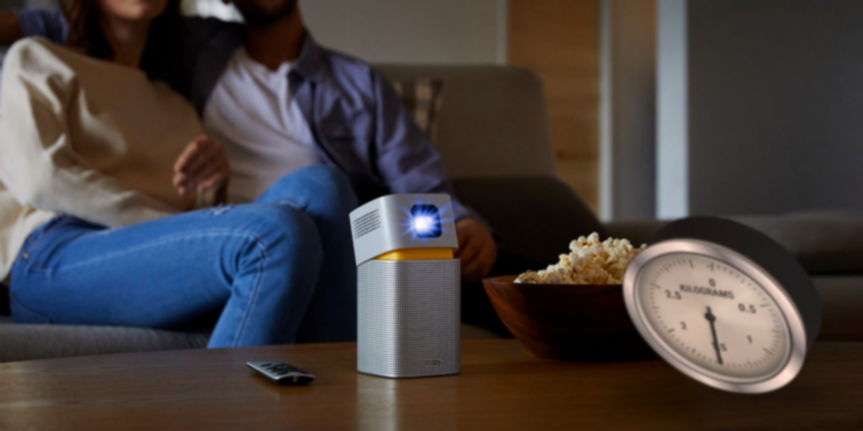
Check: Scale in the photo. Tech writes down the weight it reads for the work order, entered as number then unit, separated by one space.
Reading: 1.5 kg
